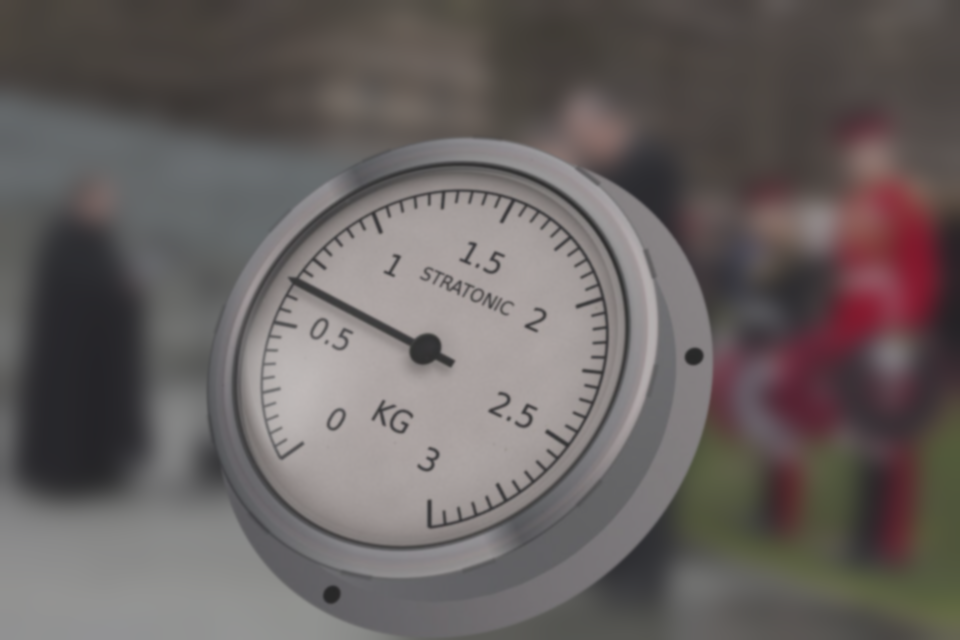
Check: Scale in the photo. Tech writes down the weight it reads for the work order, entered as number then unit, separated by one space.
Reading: 0.65 kg
